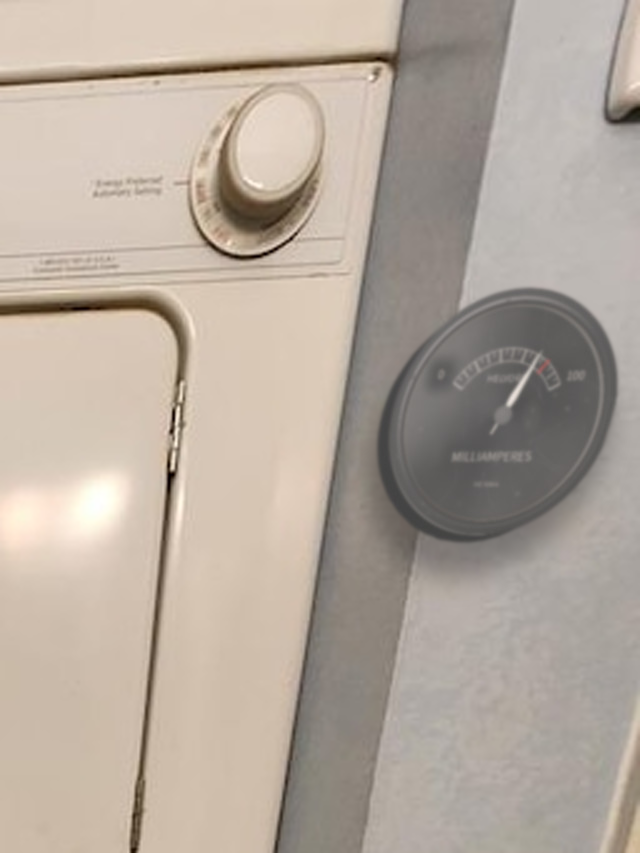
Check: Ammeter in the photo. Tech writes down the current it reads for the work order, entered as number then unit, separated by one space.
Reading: 70 mA
